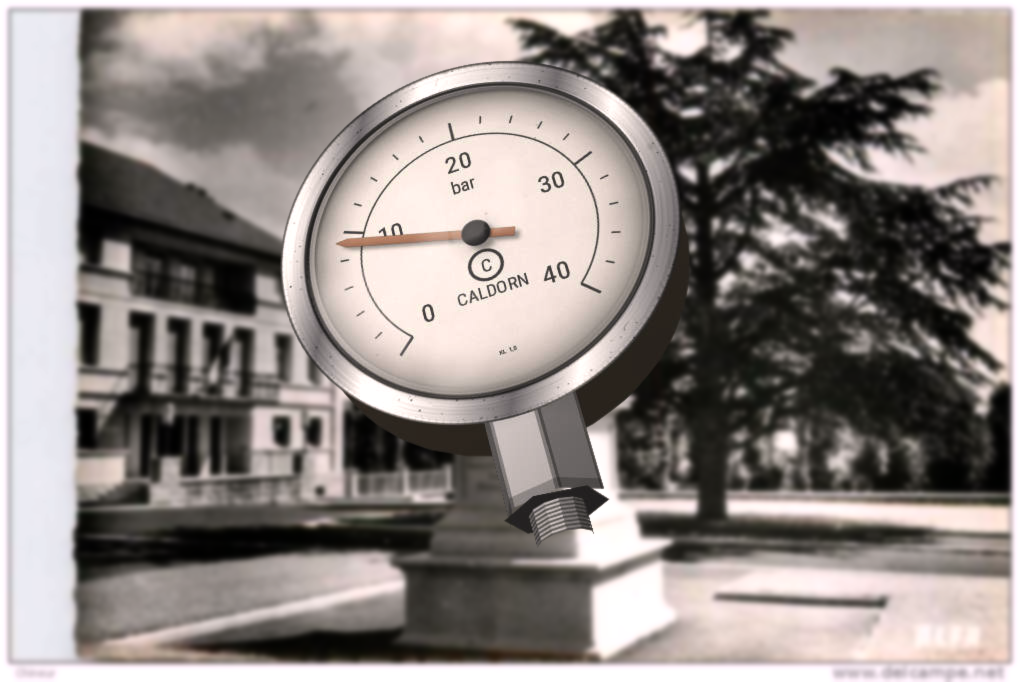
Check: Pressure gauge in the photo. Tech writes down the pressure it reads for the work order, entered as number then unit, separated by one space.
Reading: 9 bar
